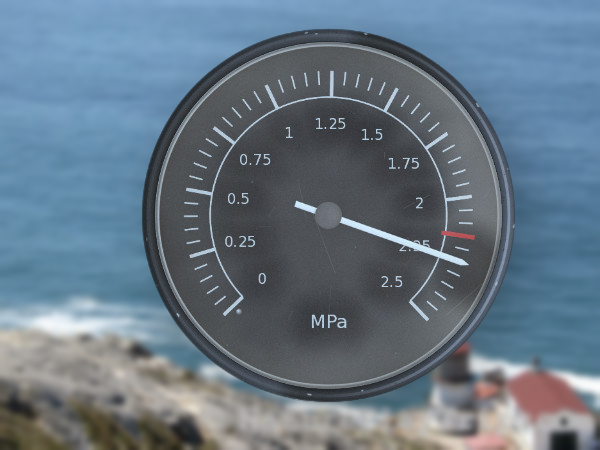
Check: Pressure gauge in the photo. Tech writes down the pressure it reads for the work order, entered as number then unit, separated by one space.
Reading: 2.25 MPa
